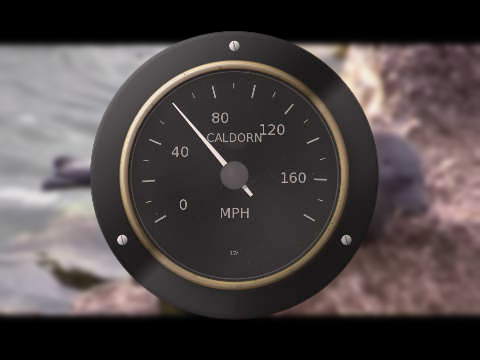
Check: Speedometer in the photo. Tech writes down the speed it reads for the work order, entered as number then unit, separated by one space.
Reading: 60 mph
